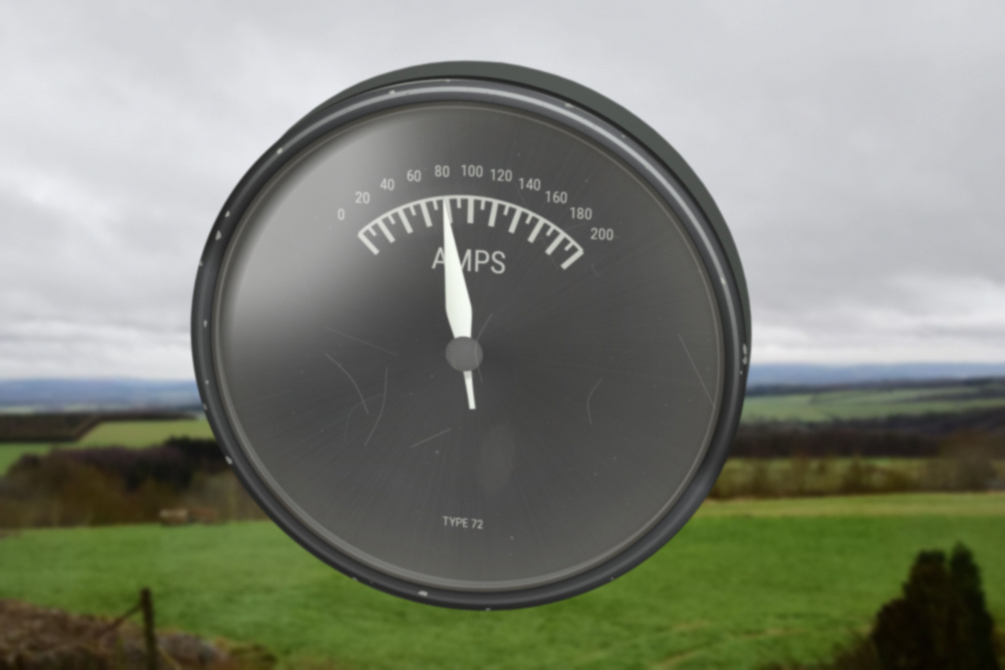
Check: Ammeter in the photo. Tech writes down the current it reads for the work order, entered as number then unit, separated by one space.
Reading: 80 A
